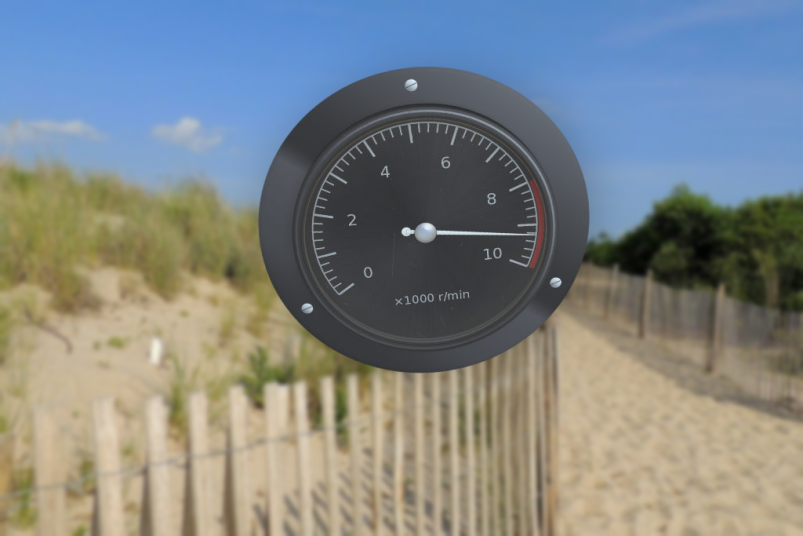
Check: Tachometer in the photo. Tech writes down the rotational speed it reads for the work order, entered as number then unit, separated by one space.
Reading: 9200 rpm
